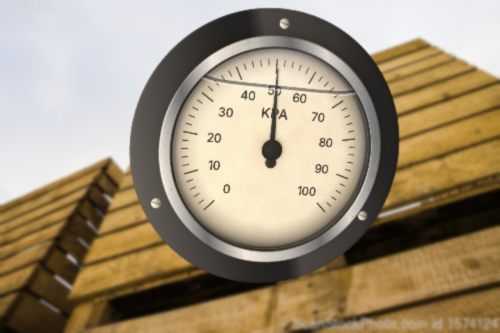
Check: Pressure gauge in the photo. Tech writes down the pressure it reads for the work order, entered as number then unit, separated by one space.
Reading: 50 kPa
